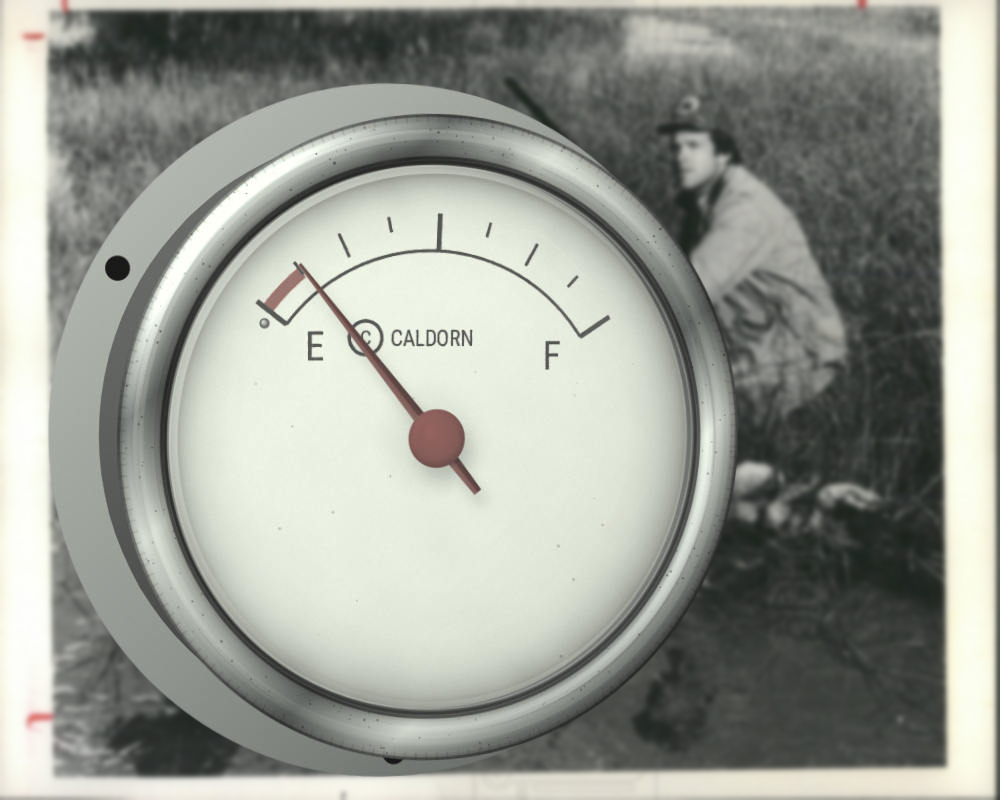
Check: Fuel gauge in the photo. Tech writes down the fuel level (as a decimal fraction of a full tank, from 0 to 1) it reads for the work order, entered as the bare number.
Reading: 0.125
